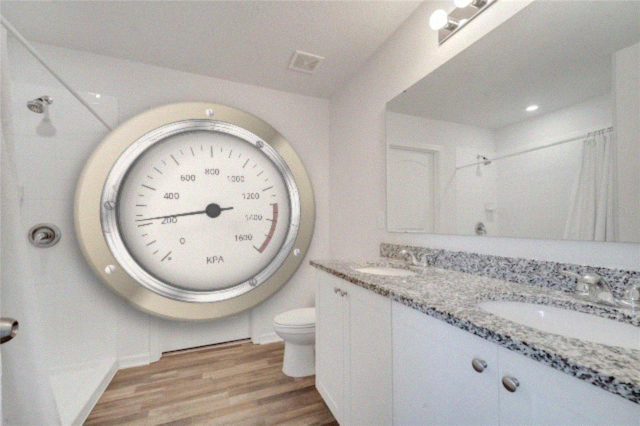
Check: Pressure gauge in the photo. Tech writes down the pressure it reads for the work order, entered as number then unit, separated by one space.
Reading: 225 kPa
